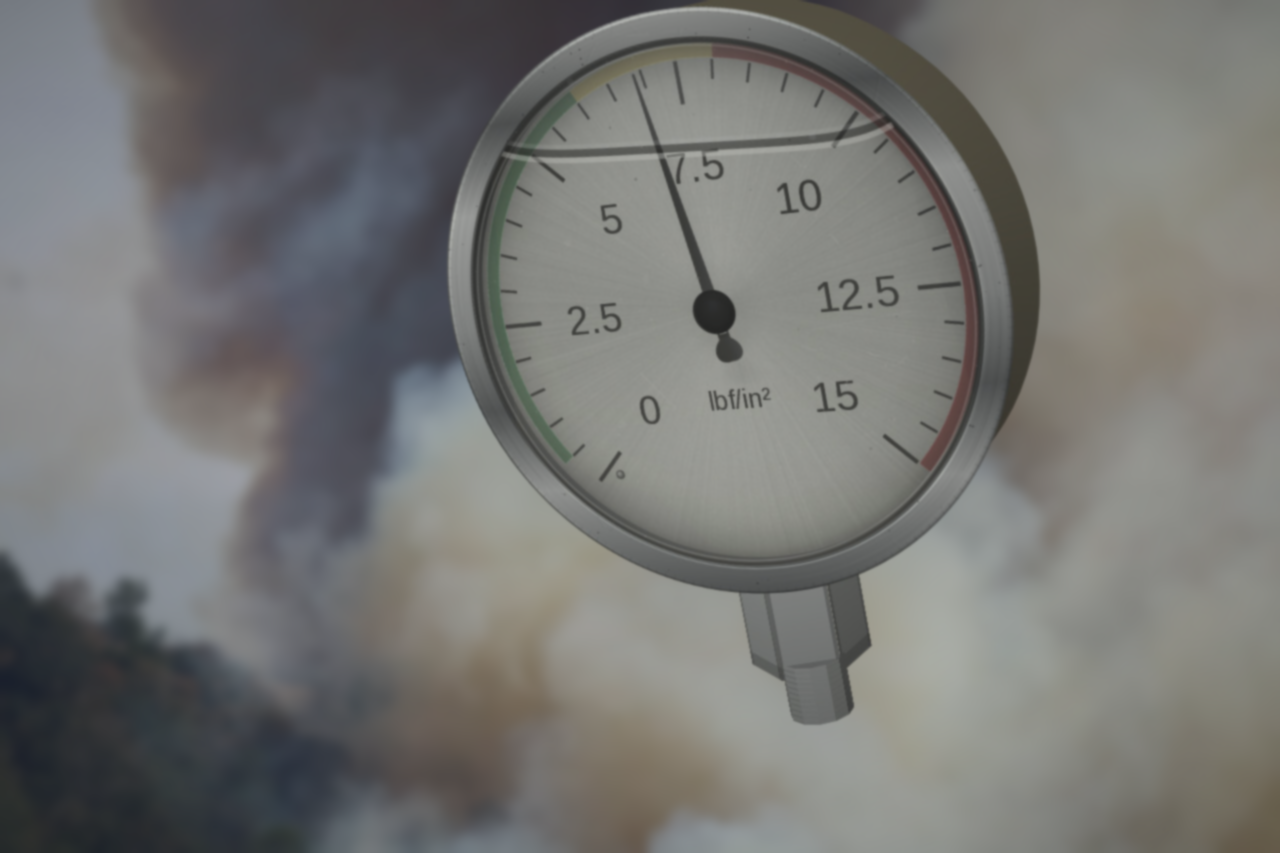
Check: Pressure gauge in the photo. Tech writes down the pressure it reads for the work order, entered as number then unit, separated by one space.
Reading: 7 psi
